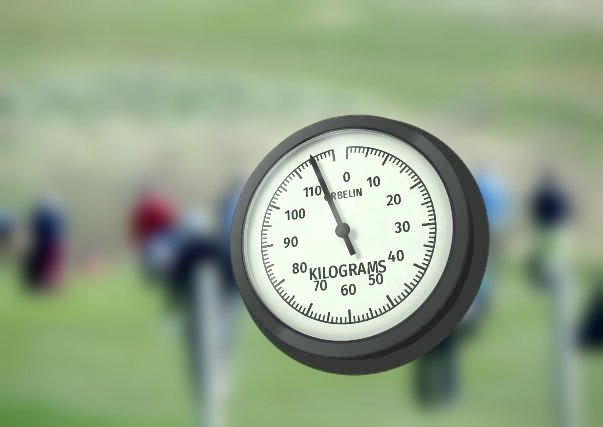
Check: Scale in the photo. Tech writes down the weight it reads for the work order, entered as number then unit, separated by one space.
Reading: 115 kg
